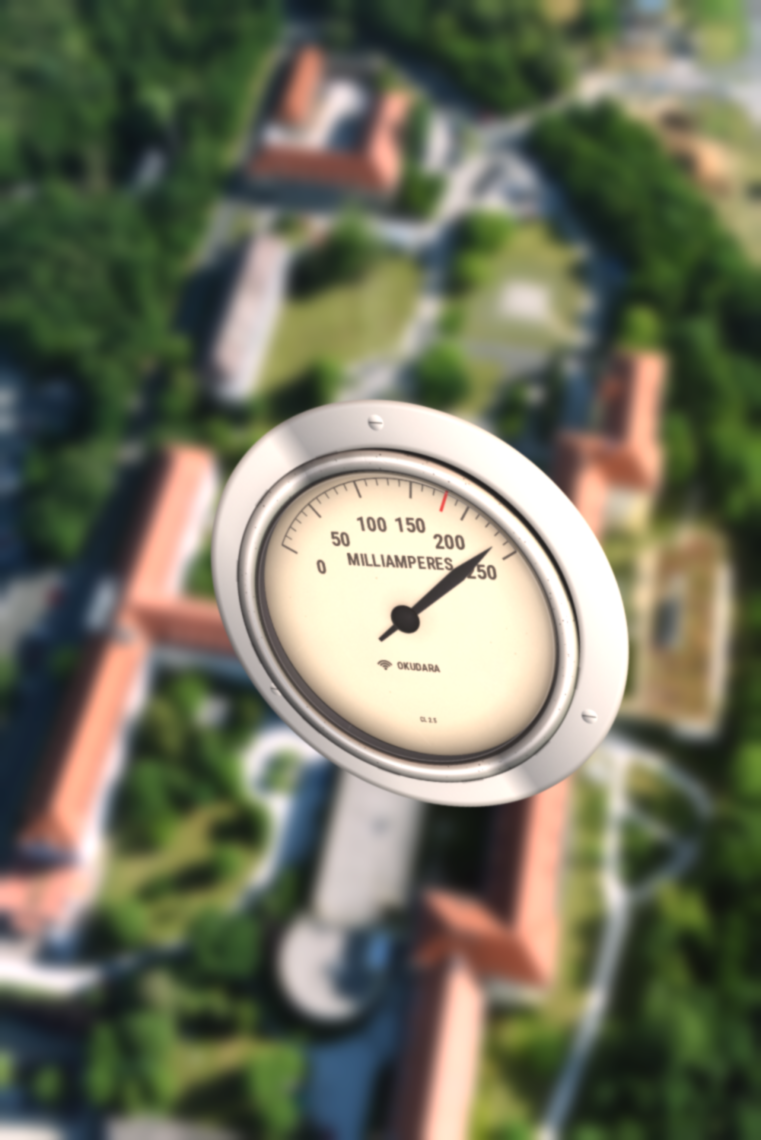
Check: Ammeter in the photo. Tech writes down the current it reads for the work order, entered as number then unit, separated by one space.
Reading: 235 mA
